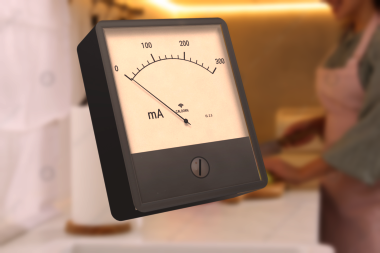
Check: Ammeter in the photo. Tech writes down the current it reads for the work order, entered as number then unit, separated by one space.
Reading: 0 mA
